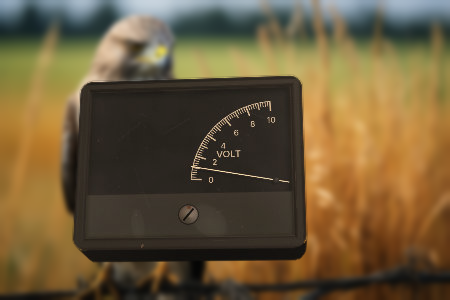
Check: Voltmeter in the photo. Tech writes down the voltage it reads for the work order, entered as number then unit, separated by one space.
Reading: 1 V
